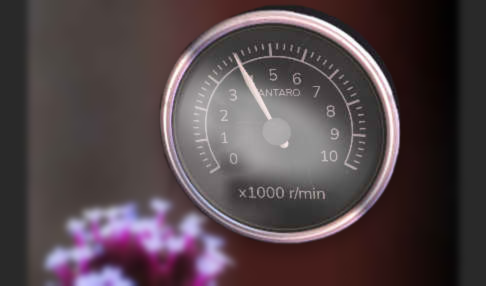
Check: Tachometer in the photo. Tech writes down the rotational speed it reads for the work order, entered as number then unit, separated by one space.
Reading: 4000 rpm
